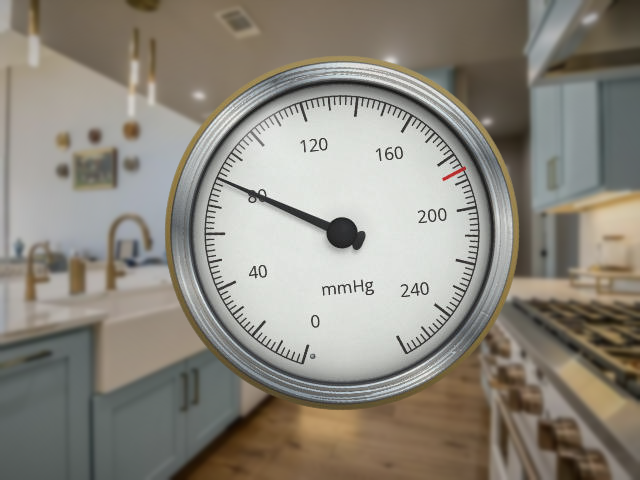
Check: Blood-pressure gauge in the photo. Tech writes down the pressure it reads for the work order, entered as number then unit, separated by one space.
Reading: 80 mmHg
